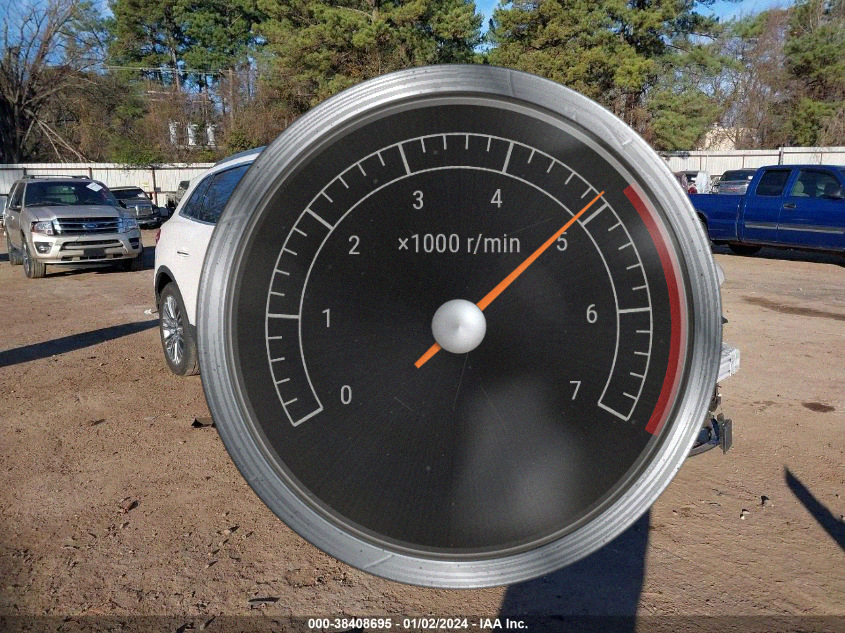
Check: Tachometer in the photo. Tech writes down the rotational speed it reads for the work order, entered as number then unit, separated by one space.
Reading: 4900 rpm
